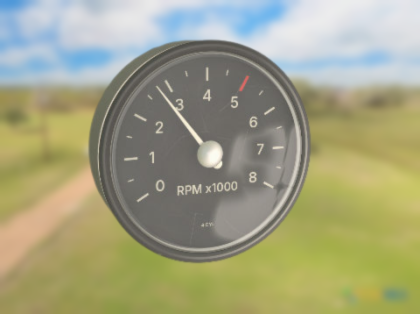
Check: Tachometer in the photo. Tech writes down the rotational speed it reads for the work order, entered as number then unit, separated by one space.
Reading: 2750 rpm
